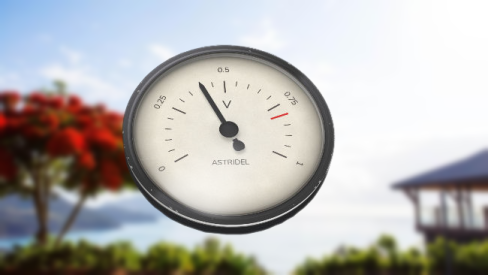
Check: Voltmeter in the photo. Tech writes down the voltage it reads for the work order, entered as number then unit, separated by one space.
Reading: 0.4 V
